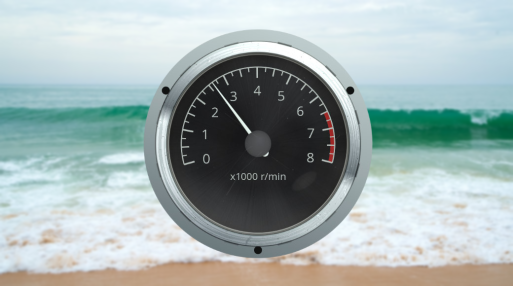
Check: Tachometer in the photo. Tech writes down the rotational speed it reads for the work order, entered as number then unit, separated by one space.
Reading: 2625 rpm
